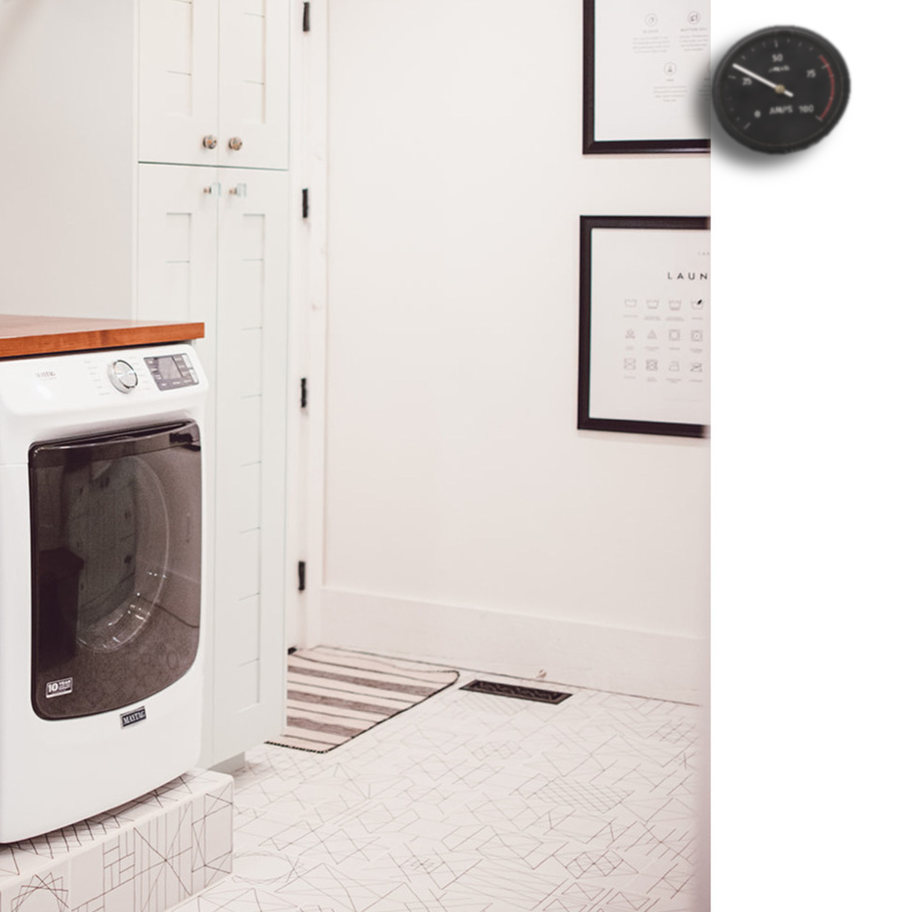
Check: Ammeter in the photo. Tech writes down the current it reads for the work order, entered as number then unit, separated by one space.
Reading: 30 A
